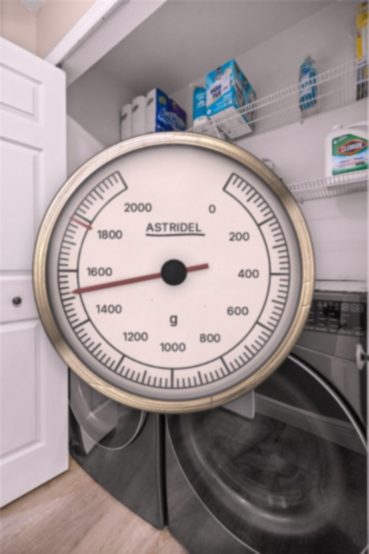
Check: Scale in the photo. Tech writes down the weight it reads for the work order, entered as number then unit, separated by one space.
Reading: 1520 g
